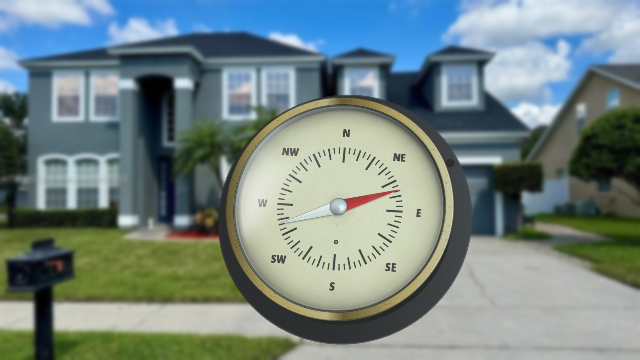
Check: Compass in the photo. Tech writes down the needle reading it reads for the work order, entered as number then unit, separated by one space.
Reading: 70 °
